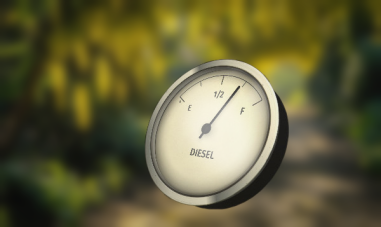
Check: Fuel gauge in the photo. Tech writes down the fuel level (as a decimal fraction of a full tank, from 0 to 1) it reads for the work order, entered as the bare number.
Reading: 0.75
